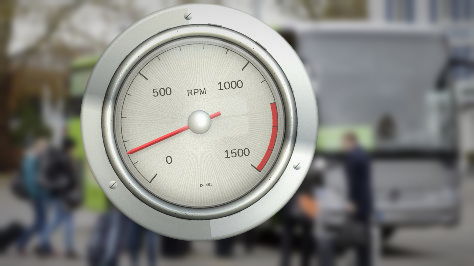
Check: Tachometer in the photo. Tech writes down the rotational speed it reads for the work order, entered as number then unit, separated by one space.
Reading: 150 rpm
